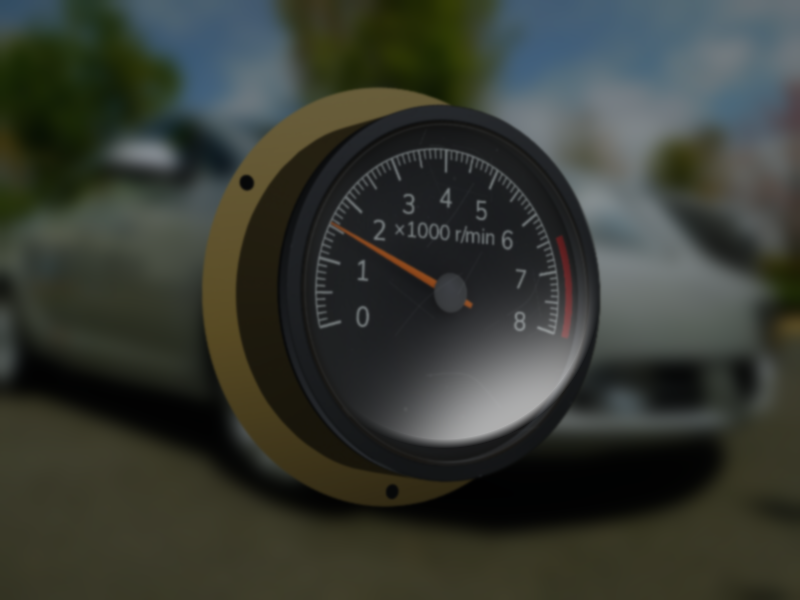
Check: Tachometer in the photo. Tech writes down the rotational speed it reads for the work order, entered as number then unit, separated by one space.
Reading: 1500 rpm
